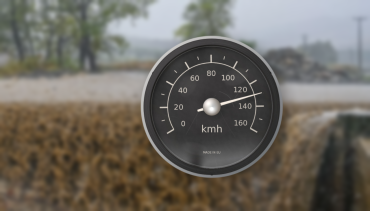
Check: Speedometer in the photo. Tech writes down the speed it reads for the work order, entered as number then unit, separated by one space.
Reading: 130 km/h
